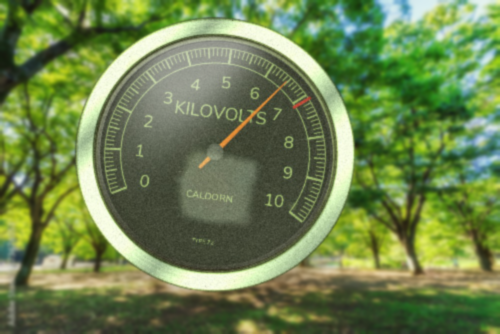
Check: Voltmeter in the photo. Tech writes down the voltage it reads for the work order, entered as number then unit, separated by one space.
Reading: 6.5 kV
